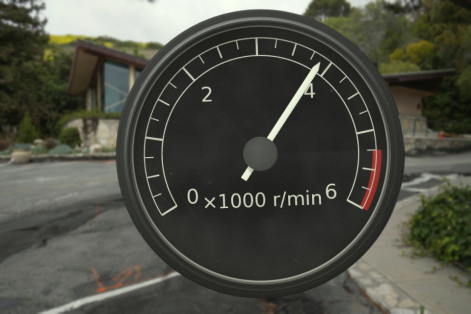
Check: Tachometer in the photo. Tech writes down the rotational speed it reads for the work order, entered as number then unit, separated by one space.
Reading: 3875 rpm
